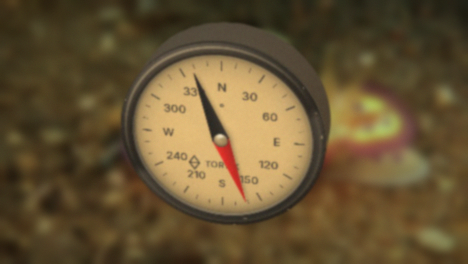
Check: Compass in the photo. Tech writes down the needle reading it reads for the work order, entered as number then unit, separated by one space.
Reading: 160 °
